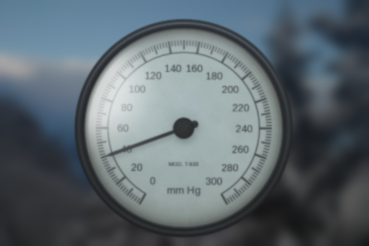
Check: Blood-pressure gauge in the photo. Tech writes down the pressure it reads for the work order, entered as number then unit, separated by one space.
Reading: 40 mmHg
